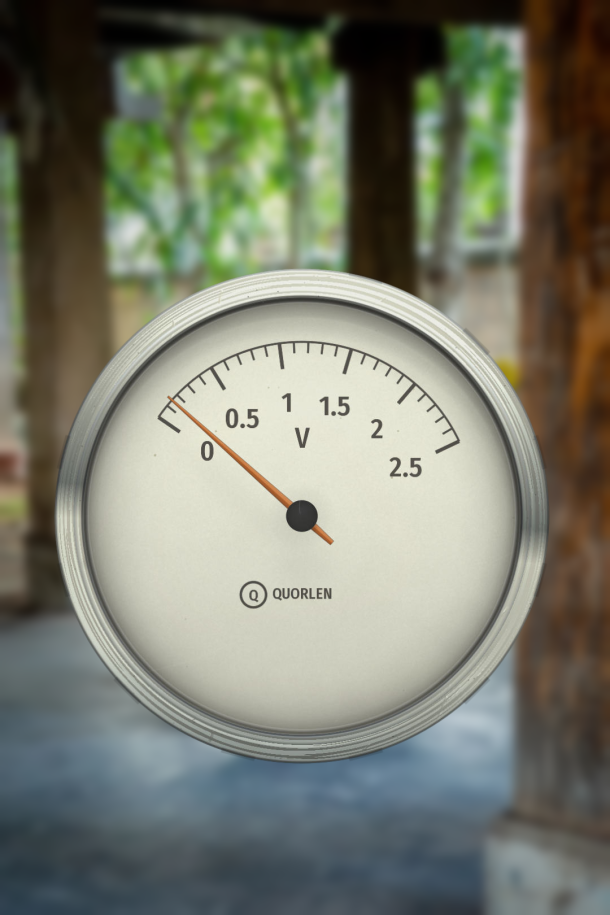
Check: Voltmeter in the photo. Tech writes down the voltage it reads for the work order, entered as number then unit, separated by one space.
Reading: 0.15 V
